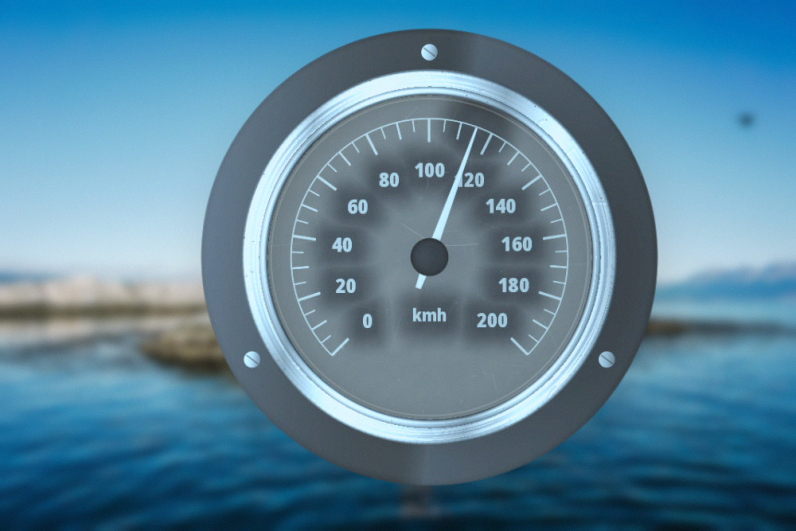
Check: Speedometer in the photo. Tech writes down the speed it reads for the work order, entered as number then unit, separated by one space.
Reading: 115 km/h
